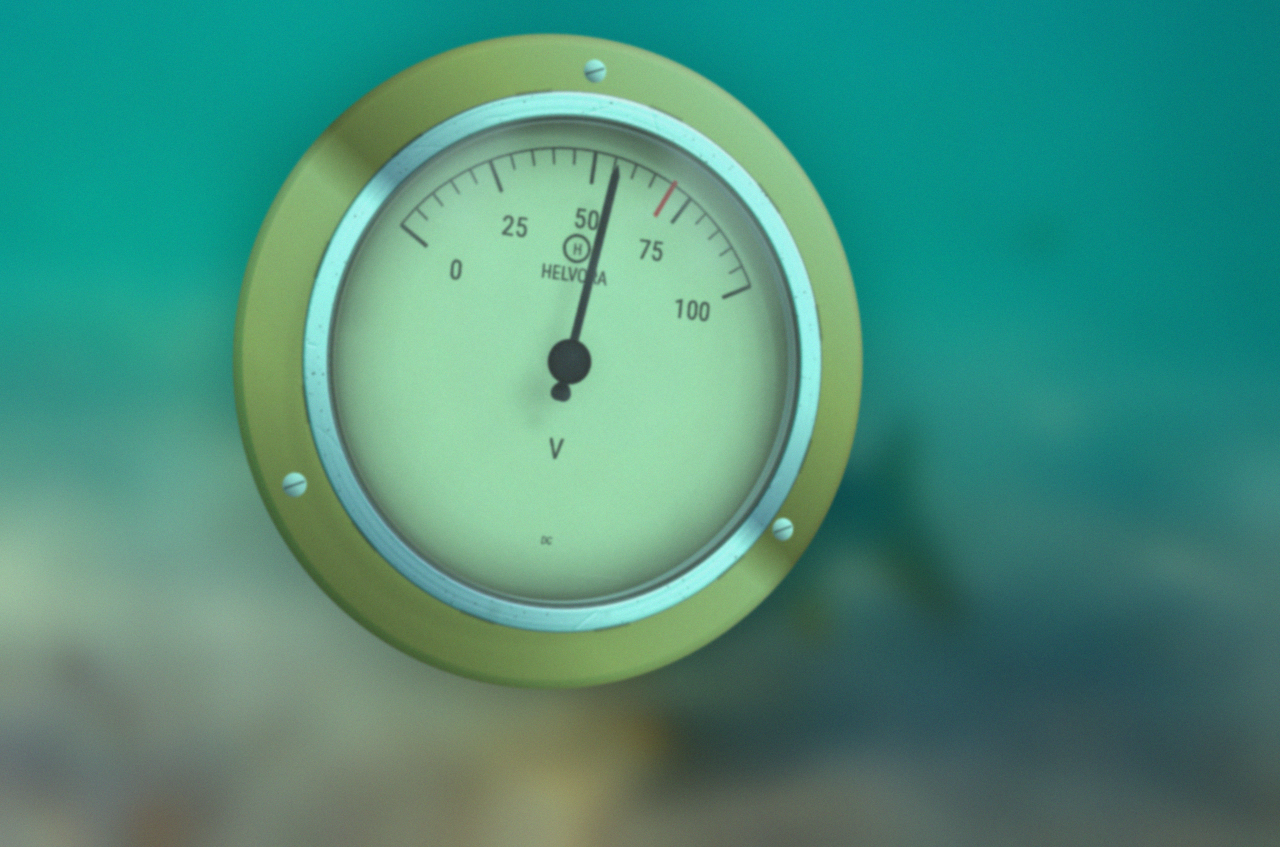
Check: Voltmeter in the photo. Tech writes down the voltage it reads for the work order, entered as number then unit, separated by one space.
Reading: 55 V
